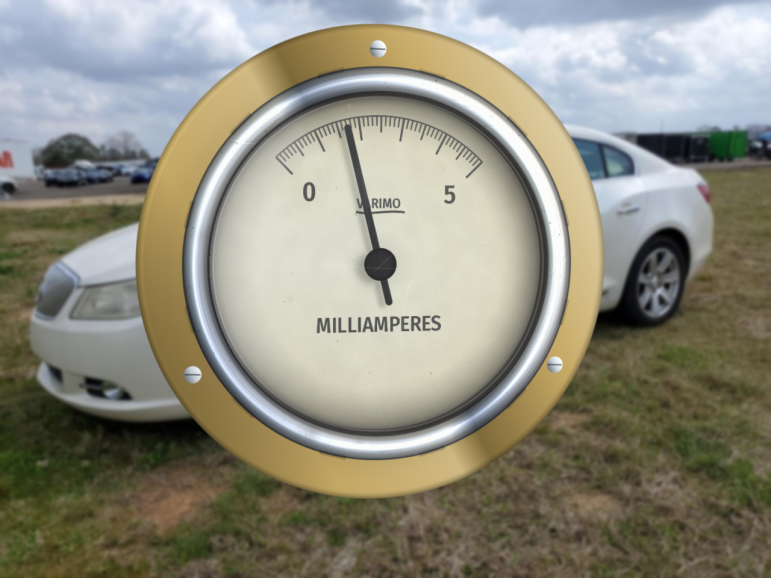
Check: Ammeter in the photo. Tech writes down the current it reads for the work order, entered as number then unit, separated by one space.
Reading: 1.7 mA
